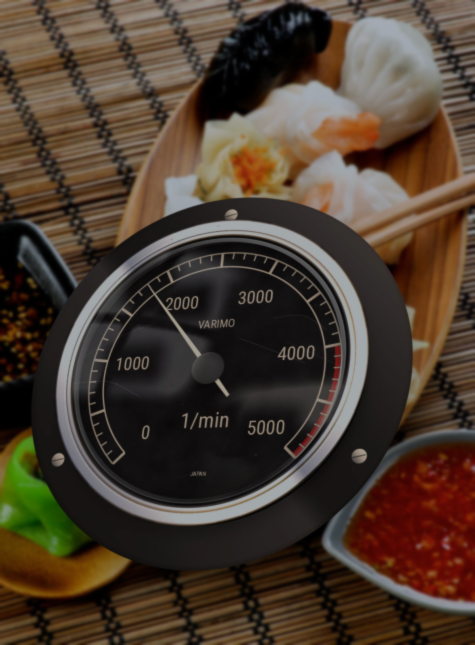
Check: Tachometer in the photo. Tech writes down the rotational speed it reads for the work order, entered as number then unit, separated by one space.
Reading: 1800 rpm
